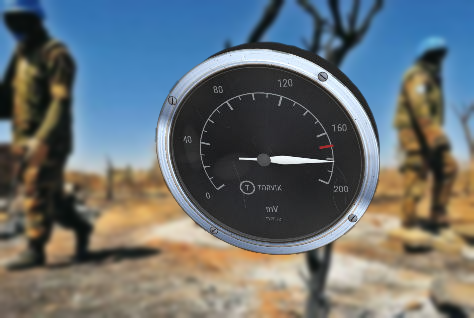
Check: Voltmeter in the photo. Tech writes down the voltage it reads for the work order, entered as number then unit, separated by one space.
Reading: 180 mV
